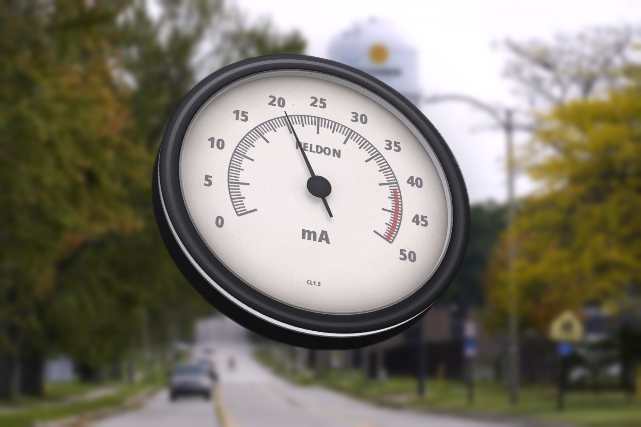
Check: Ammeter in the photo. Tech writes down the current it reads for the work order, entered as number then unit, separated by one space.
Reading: 20 mA
